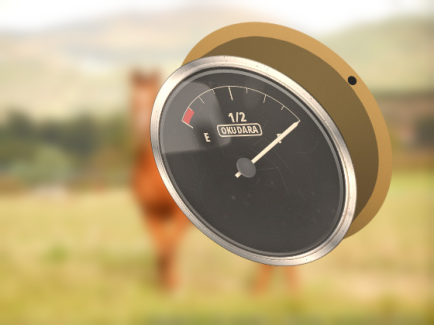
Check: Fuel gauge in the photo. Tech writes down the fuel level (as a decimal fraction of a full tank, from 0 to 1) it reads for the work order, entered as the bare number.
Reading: 1
